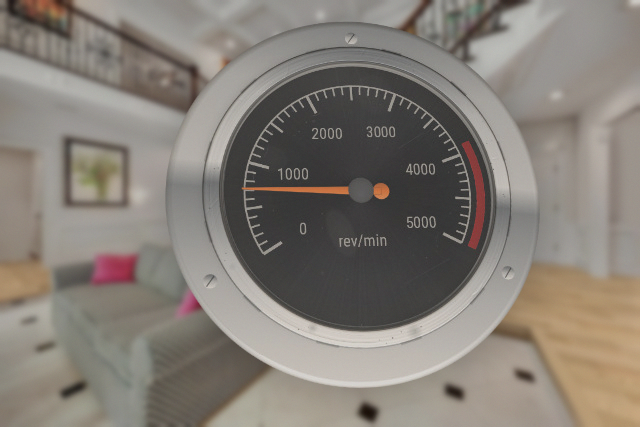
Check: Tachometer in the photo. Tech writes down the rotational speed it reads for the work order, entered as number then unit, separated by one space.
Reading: 700 rpm
